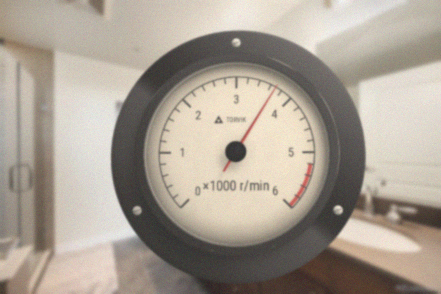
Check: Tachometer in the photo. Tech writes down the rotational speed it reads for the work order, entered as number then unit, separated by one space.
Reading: 3700 rpm
